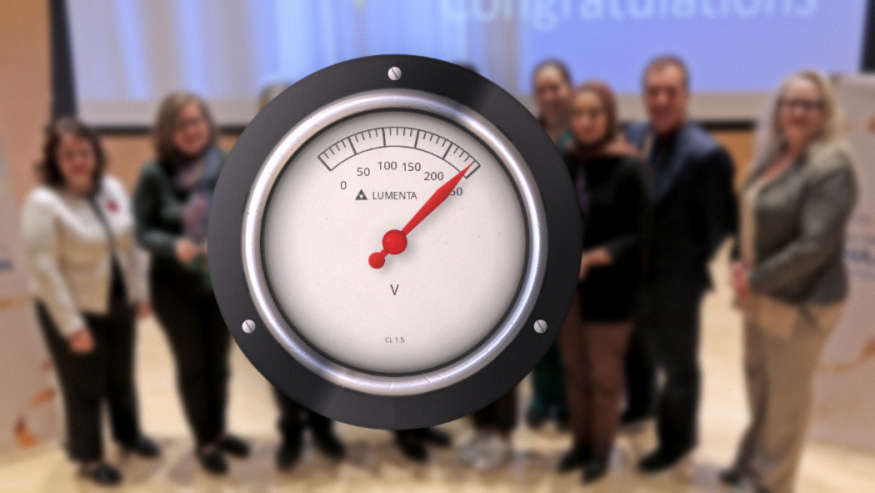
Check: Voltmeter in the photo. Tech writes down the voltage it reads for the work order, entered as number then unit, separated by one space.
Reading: 240 V
